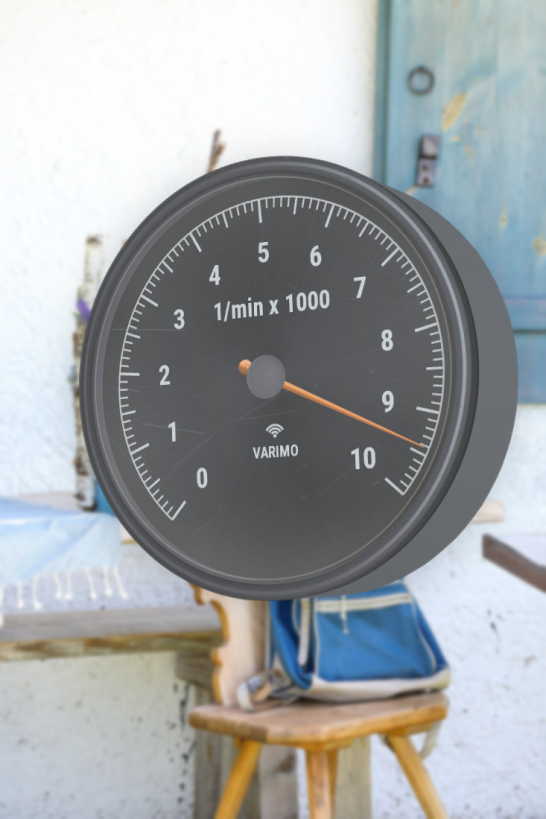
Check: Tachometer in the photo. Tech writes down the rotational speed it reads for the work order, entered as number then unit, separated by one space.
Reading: 9400 rpm
